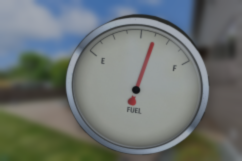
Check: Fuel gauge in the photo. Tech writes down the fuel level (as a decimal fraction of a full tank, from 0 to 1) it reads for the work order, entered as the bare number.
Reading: 0.625
